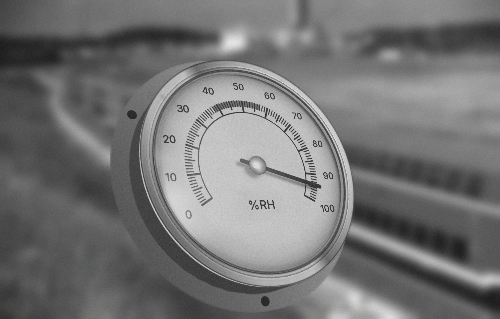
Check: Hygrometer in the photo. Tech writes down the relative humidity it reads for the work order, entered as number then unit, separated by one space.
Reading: 95 %
